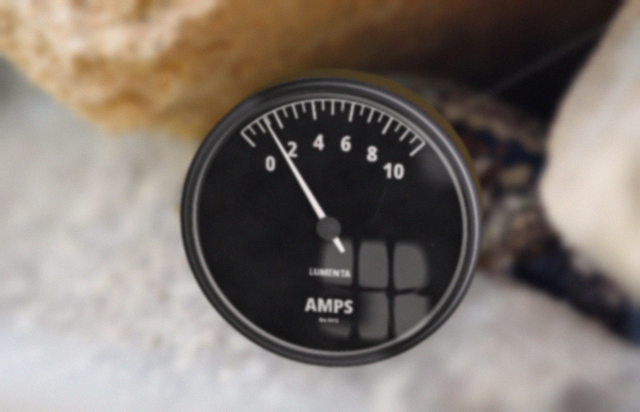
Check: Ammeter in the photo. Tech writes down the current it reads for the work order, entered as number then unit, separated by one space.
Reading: 1.5 A
